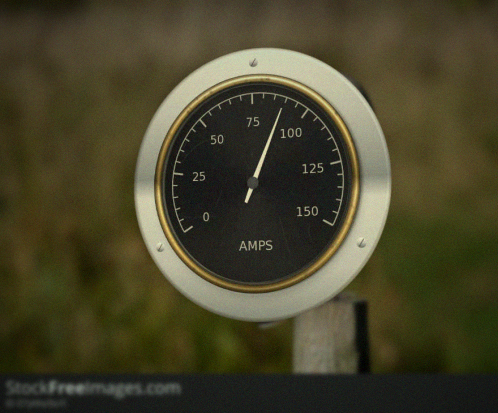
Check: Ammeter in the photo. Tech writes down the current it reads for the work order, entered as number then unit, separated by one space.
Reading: 90 A
